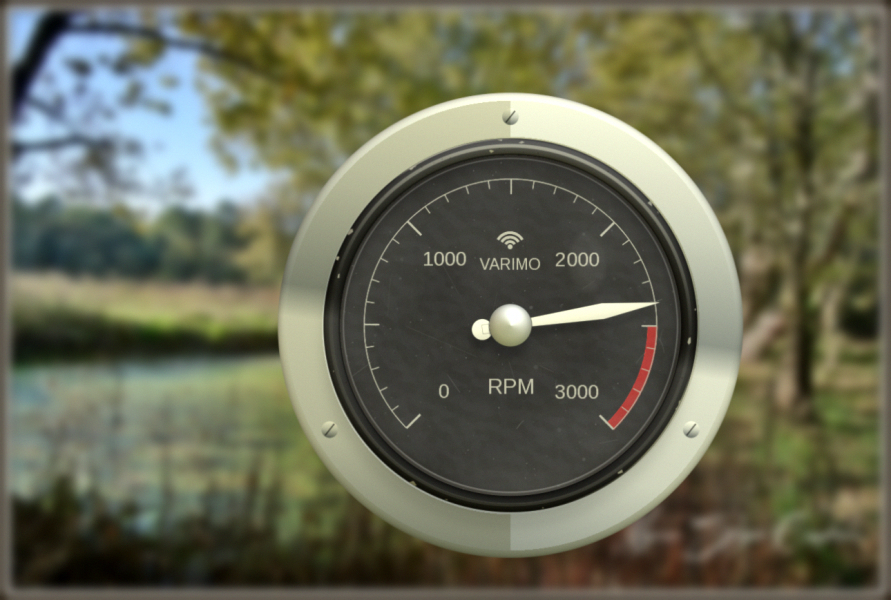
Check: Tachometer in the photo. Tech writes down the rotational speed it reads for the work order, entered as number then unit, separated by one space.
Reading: 2400 rpm
